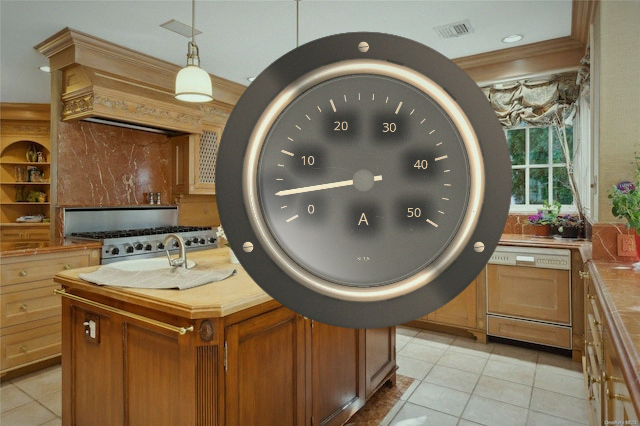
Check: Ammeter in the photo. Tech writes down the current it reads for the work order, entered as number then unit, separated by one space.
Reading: 4 A
